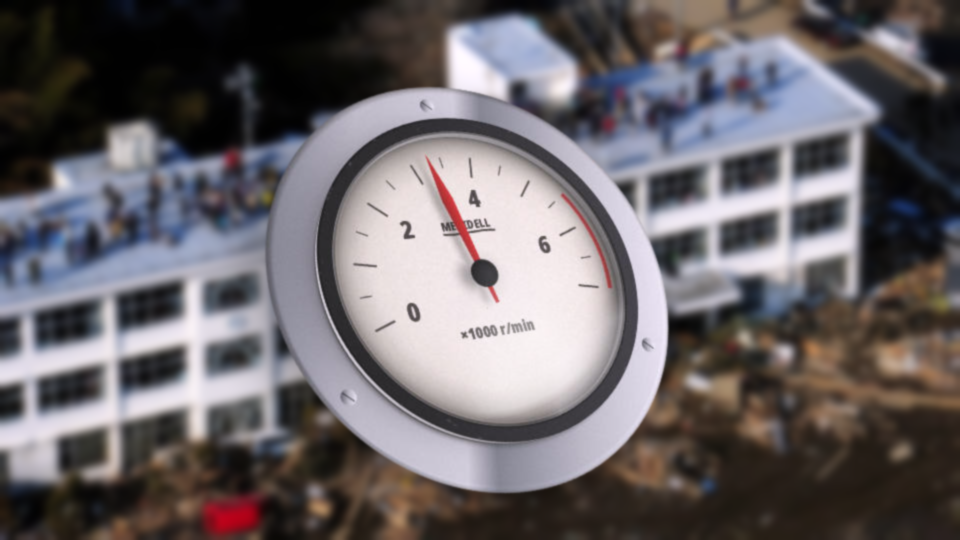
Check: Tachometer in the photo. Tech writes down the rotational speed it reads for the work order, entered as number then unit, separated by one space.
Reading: 3250 rpm
